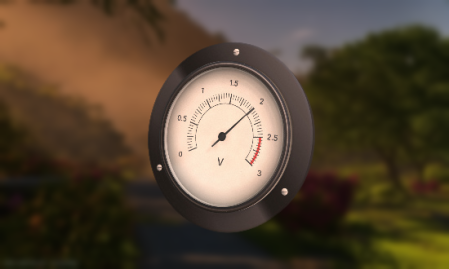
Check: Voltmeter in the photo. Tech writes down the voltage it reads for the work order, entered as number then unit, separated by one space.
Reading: 2 V
